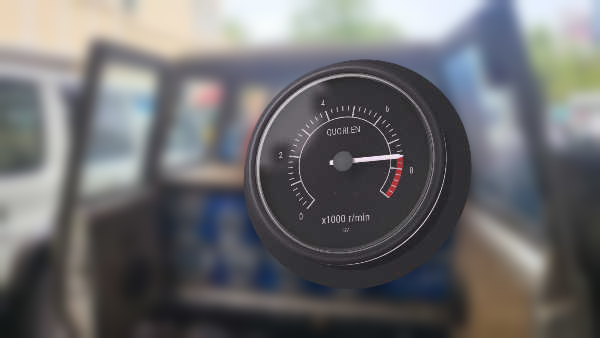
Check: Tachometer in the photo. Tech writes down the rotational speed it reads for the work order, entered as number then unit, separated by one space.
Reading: 7600 rpm
